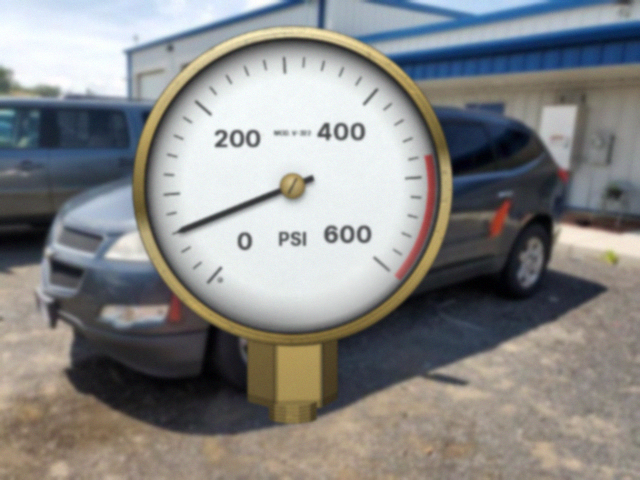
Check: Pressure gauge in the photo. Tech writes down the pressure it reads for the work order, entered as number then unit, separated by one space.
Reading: 60 psi
